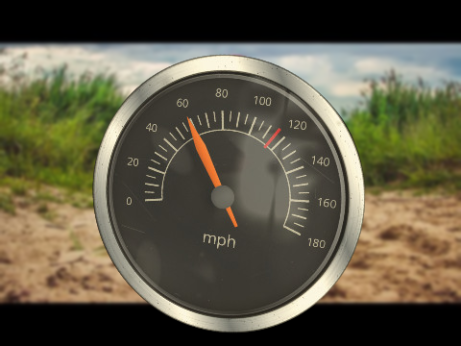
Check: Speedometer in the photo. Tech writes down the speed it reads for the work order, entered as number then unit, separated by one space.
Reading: 60 mph
